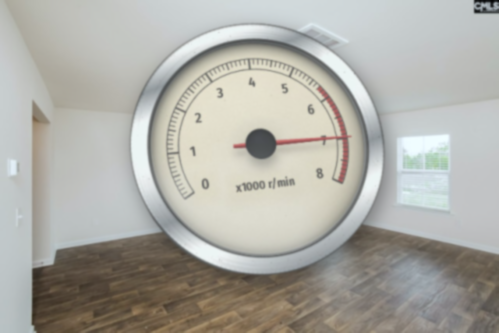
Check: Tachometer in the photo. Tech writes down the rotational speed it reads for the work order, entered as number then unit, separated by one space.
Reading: 7000 rpm
